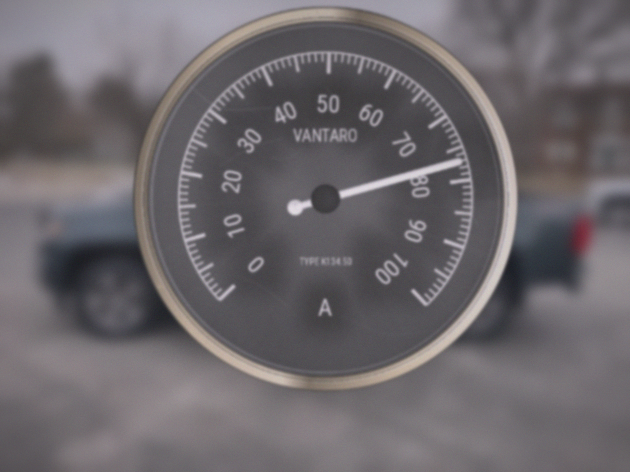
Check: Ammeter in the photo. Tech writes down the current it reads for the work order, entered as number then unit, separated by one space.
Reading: 77 A
